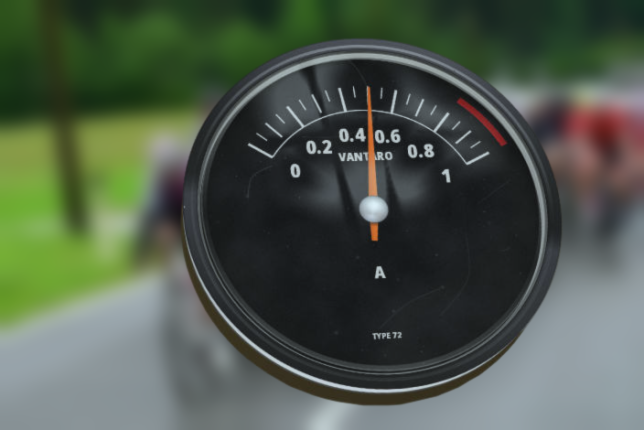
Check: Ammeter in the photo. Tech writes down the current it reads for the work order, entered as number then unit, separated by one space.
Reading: 0.5 A
